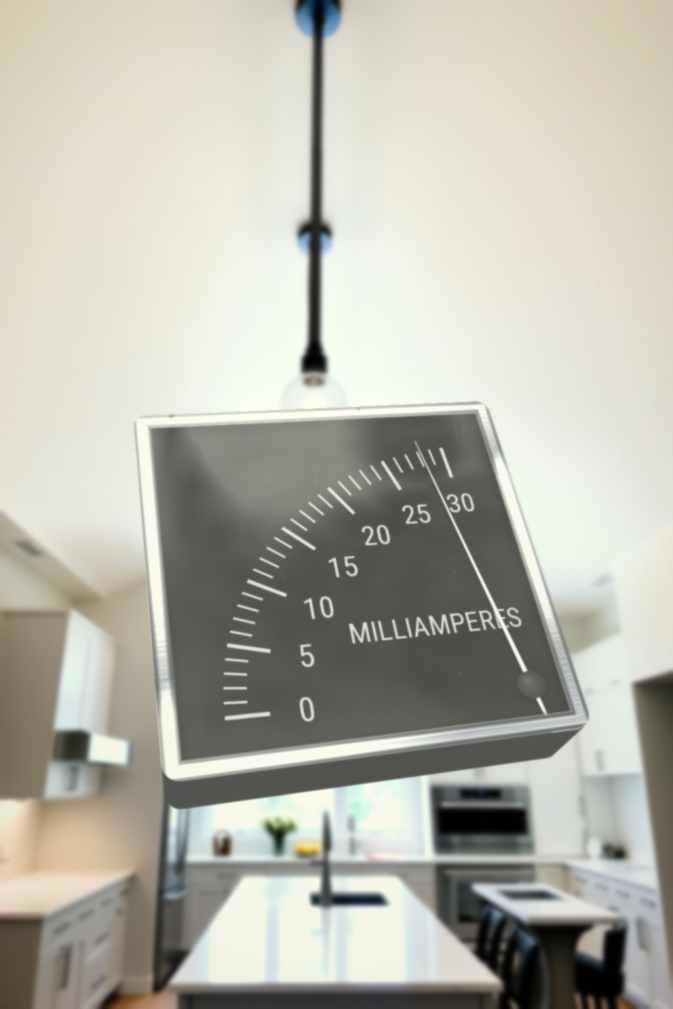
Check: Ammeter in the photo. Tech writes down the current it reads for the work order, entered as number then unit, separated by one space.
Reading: 28 mA
